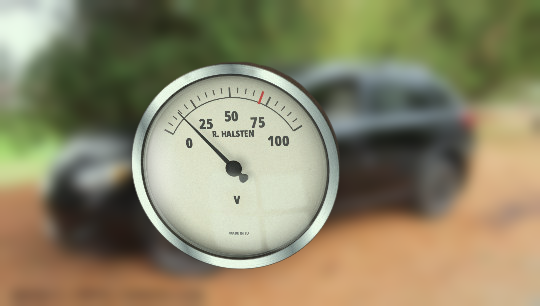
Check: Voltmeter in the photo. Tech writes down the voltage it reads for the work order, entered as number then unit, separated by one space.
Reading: 15 V
